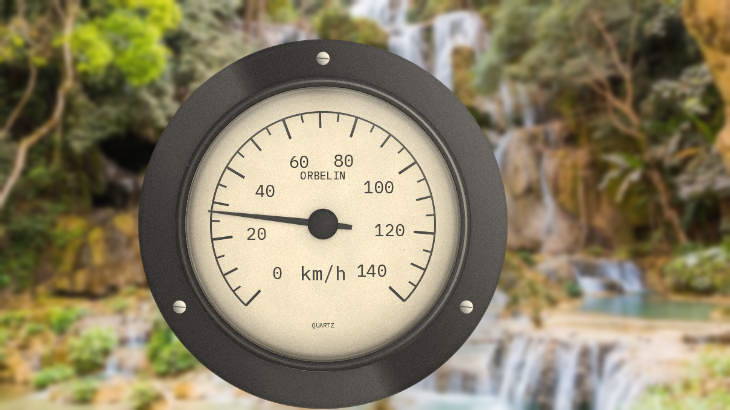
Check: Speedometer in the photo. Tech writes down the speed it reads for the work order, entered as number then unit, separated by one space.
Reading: 27.5 km/h
